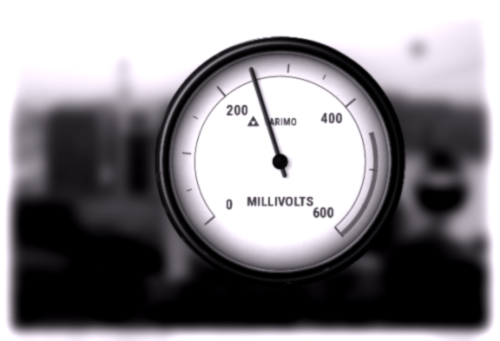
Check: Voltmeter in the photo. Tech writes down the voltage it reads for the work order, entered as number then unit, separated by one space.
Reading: 250 mV
